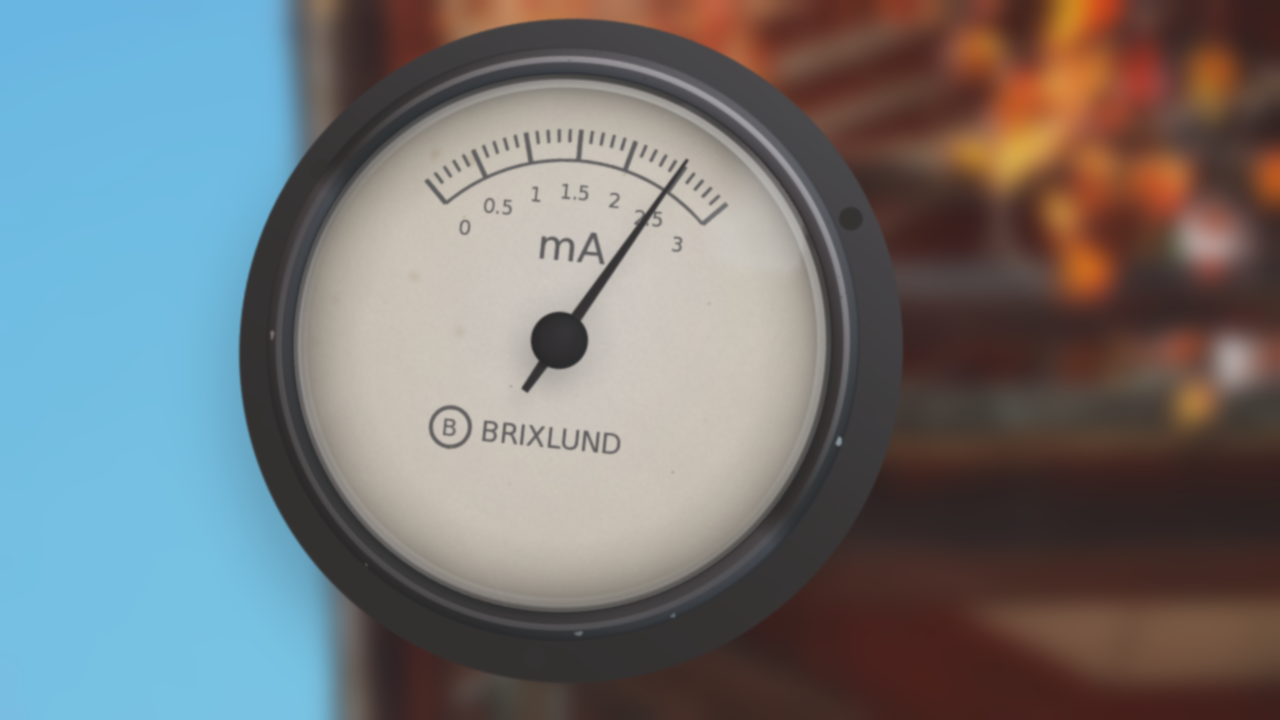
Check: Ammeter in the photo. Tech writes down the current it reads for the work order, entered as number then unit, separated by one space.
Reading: 2.5 mA
